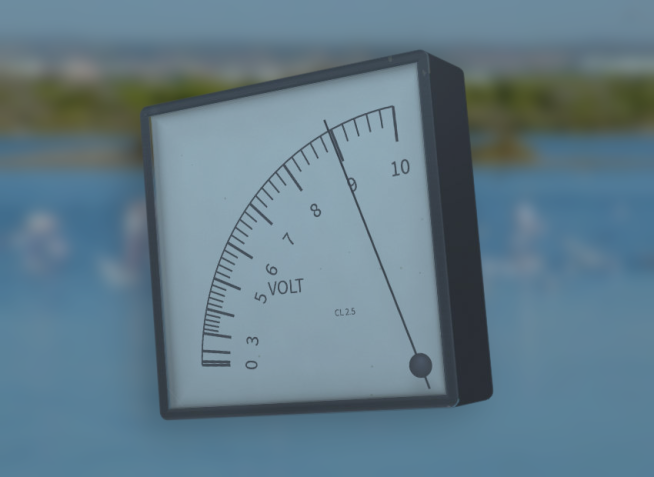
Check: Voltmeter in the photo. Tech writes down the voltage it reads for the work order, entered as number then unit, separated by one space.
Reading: 9 V
